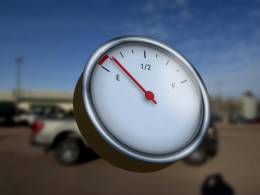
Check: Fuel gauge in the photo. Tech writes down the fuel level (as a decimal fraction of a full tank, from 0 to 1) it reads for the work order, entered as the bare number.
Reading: 0.125
